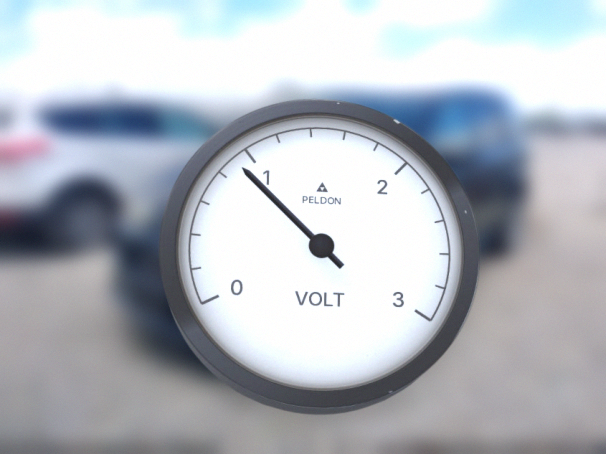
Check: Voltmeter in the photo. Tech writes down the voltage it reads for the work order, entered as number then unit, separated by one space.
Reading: 0.9 V
